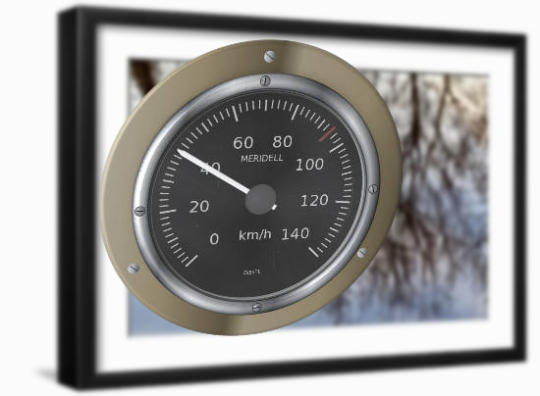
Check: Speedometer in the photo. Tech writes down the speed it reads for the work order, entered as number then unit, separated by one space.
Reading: 40 km/h
